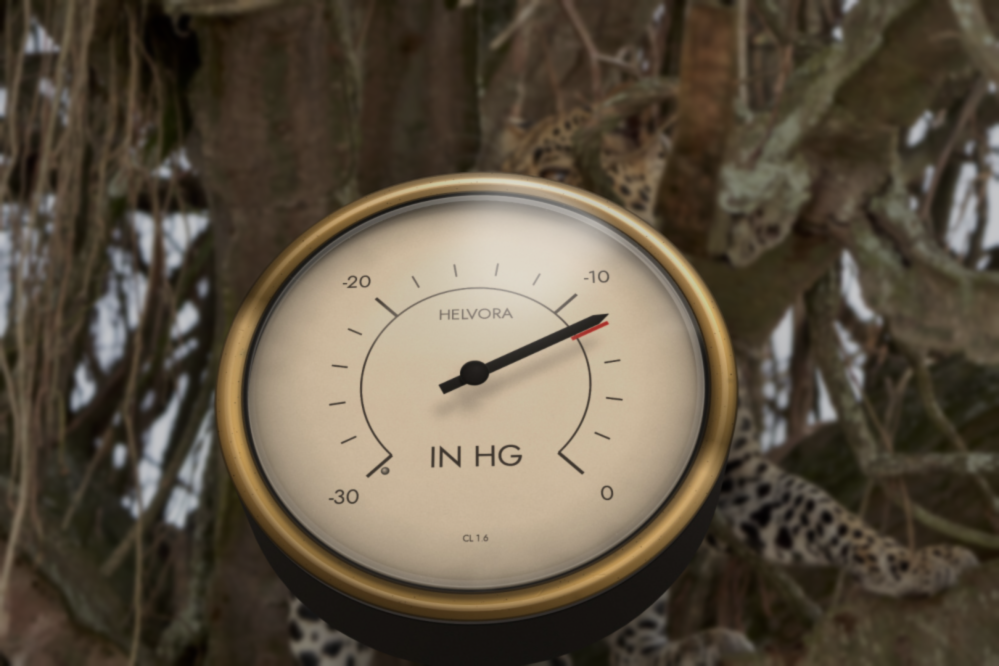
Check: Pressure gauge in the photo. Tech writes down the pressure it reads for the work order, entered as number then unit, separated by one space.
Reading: -8 inHg
